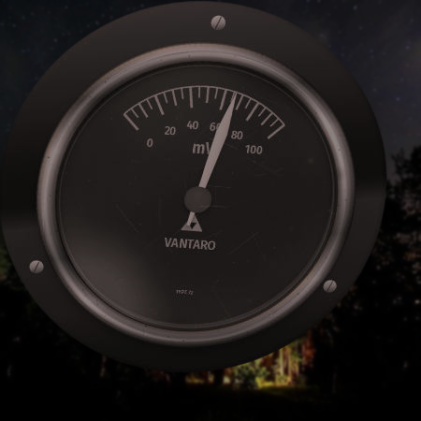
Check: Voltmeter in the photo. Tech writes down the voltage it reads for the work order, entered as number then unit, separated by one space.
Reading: 65 mV
